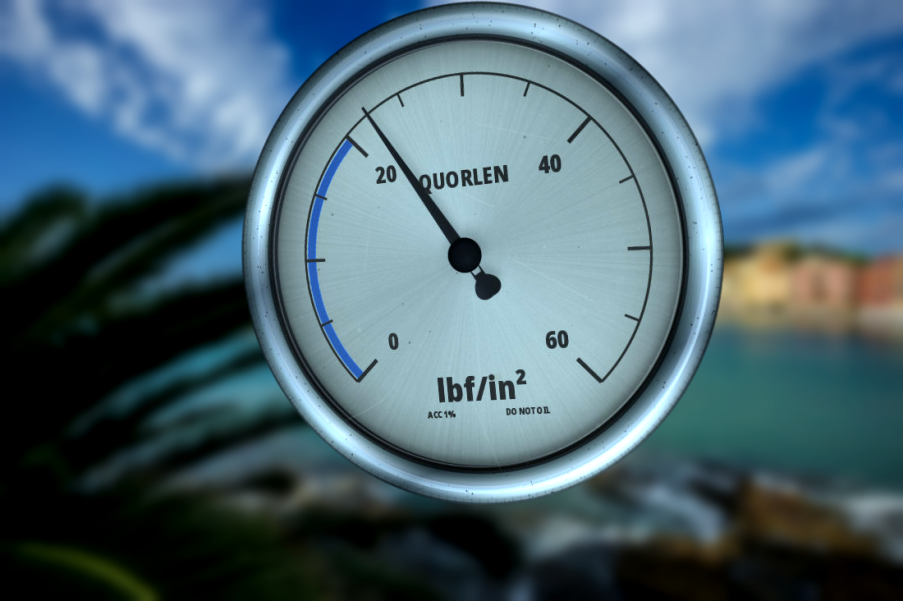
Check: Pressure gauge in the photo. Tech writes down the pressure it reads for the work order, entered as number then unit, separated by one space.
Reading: 22.5 psi
